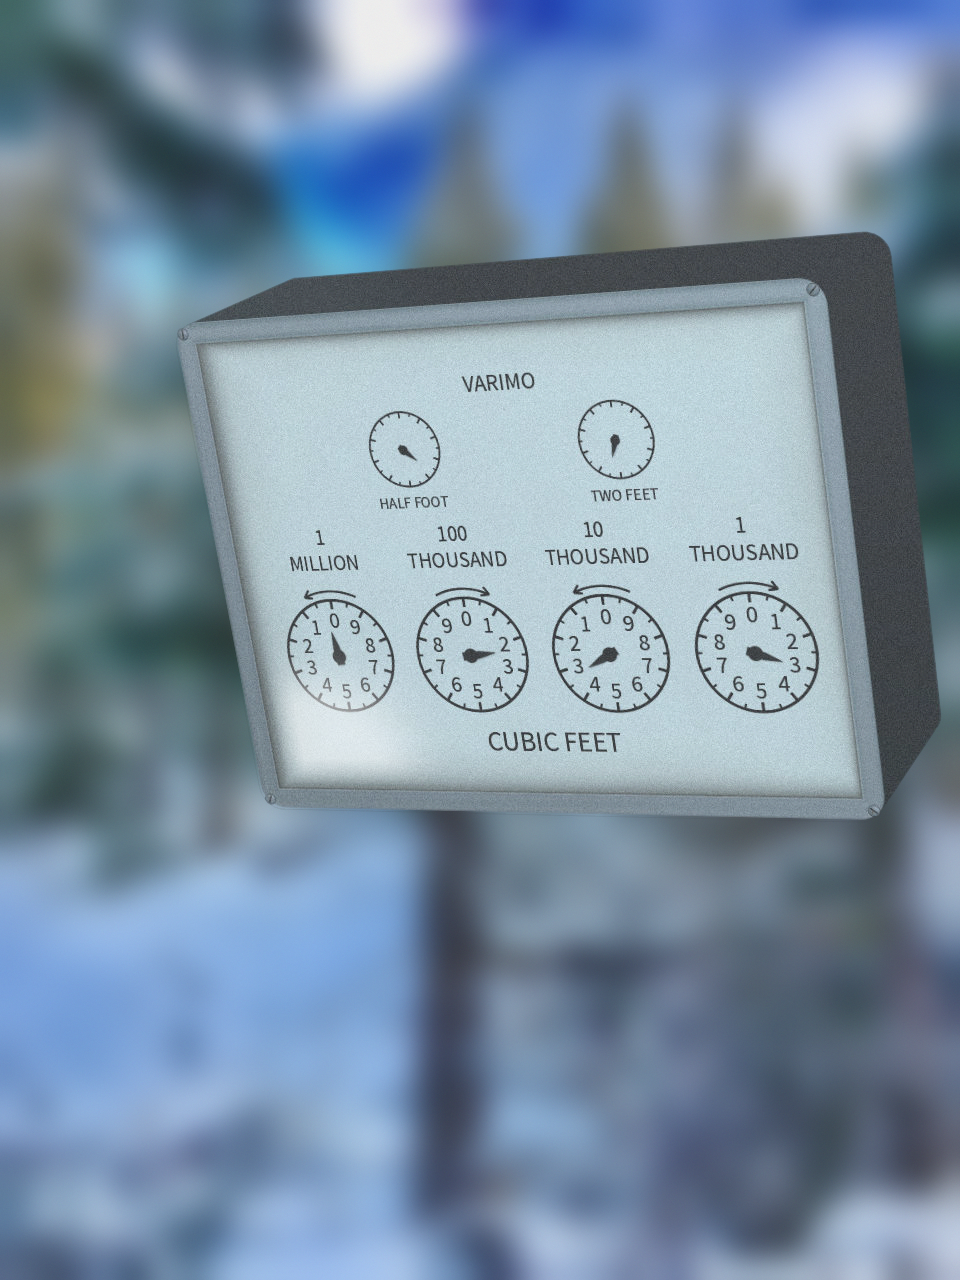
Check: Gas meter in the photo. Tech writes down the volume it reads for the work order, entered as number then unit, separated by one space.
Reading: 23300 ft³
